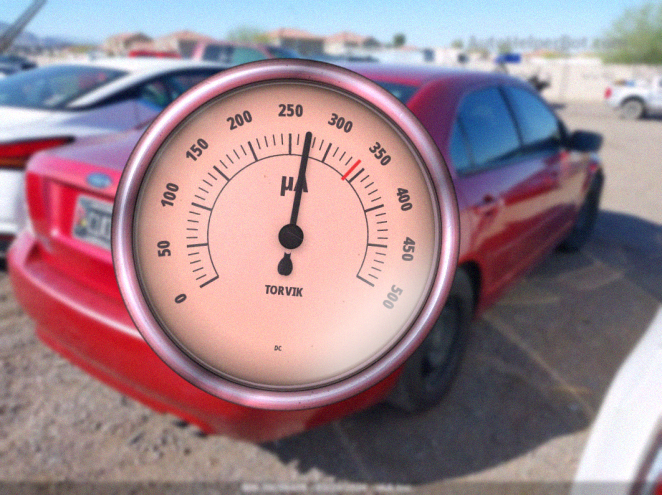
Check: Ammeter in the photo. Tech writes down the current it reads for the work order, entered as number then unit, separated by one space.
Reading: 270 µA
